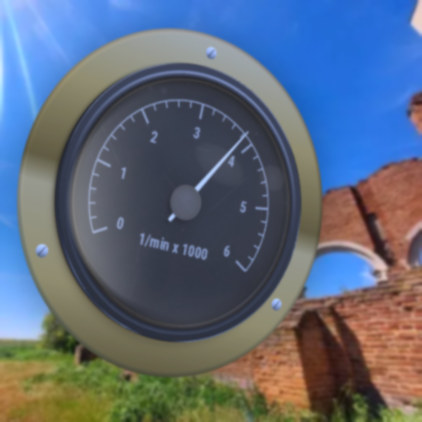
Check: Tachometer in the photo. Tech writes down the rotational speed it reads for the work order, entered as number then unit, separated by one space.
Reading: 3800 rpm
